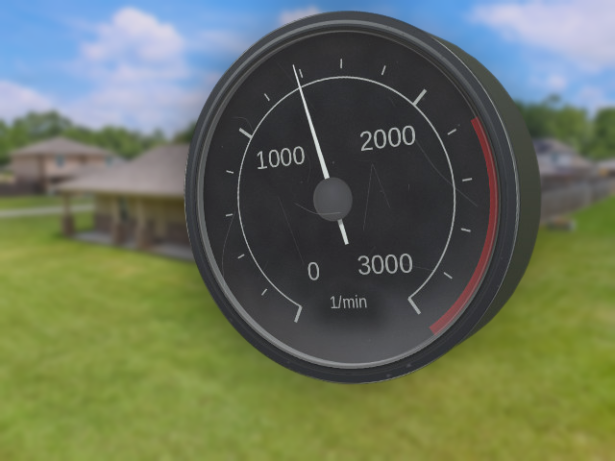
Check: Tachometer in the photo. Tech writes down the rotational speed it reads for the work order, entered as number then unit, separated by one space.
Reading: 1400 rpm
